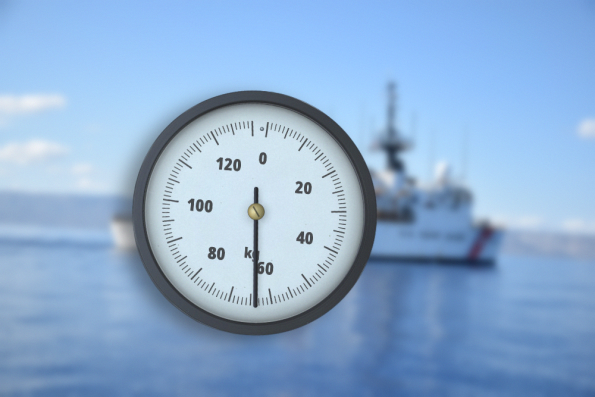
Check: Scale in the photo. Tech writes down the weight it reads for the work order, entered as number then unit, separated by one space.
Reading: 64 kg
